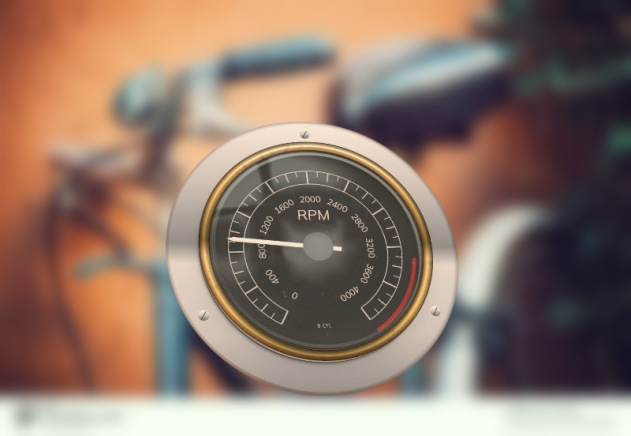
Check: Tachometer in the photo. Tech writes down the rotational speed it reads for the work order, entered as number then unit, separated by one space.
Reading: 900 rpm
